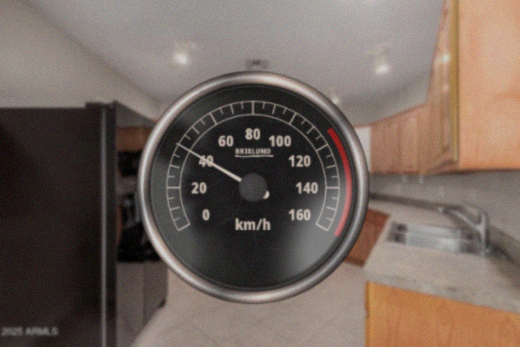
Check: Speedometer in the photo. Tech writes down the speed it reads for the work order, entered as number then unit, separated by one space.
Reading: 40 km/h
